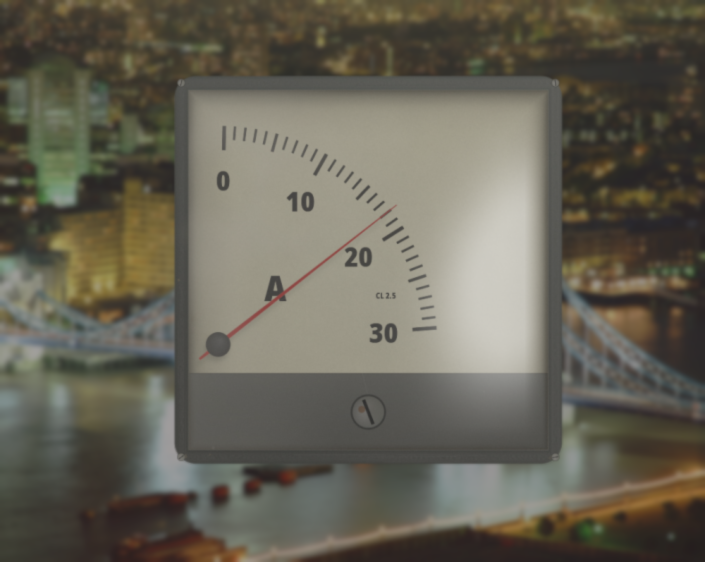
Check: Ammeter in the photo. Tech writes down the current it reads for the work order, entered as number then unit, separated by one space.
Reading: 18 A
